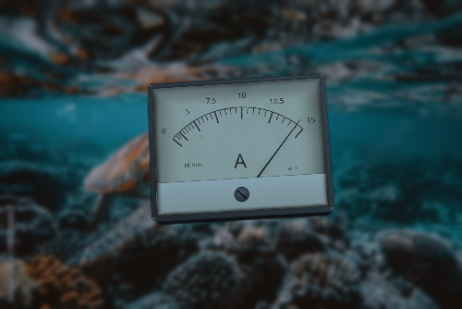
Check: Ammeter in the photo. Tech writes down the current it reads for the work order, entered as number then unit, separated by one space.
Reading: 14.5 A
